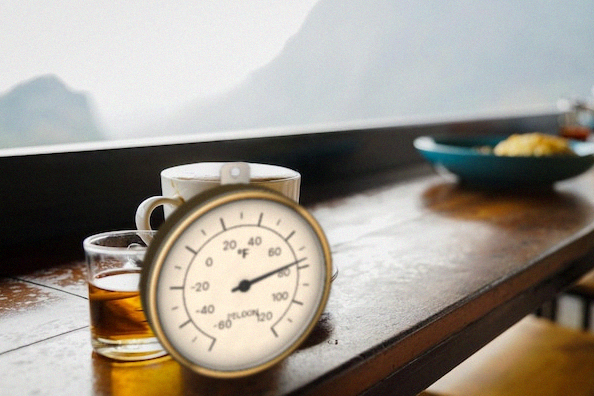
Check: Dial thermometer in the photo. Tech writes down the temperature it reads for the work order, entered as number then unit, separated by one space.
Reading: 75 °F
